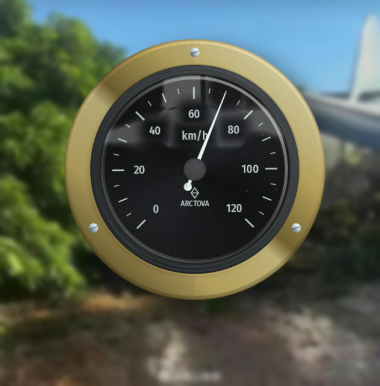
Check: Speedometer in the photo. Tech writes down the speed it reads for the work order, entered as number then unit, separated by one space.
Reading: 70 km/h
